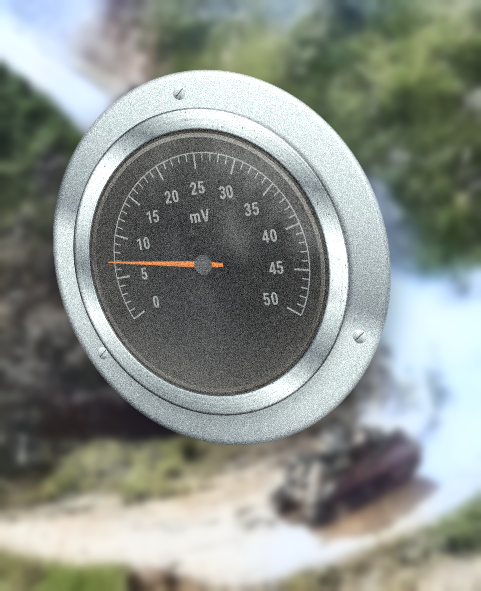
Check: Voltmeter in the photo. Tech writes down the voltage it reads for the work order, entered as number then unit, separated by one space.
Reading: 7 mV
